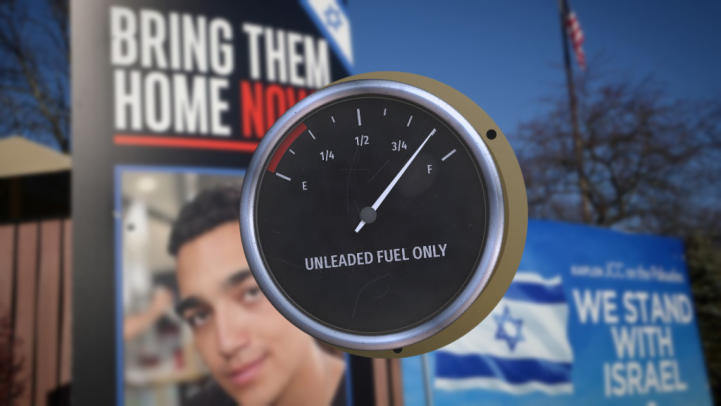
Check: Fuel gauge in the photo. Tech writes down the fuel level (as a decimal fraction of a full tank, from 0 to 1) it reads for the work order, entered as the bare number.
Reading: 0.875
